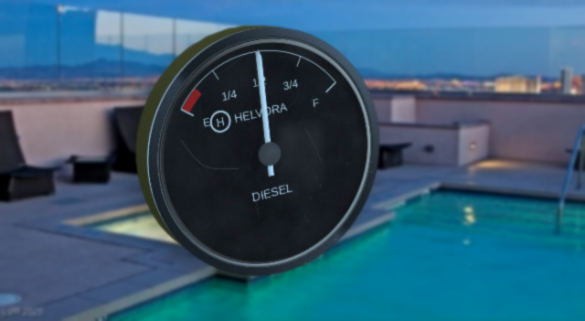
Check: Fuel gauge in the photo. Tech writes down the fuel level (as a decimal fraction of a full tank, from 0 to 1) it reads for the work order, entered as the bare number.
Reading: 0.5
